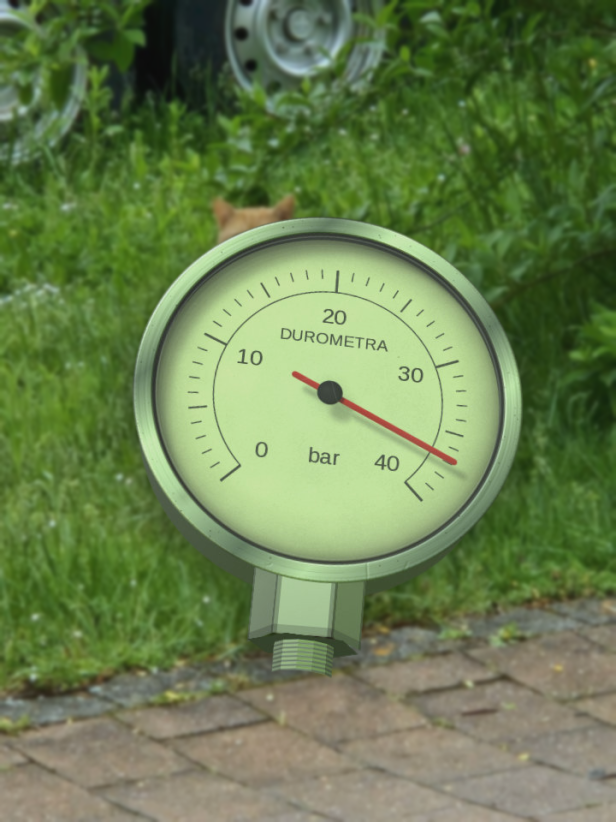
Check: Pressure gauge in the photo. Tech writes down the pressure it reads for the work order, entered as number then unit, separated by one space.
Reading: 37 bar
